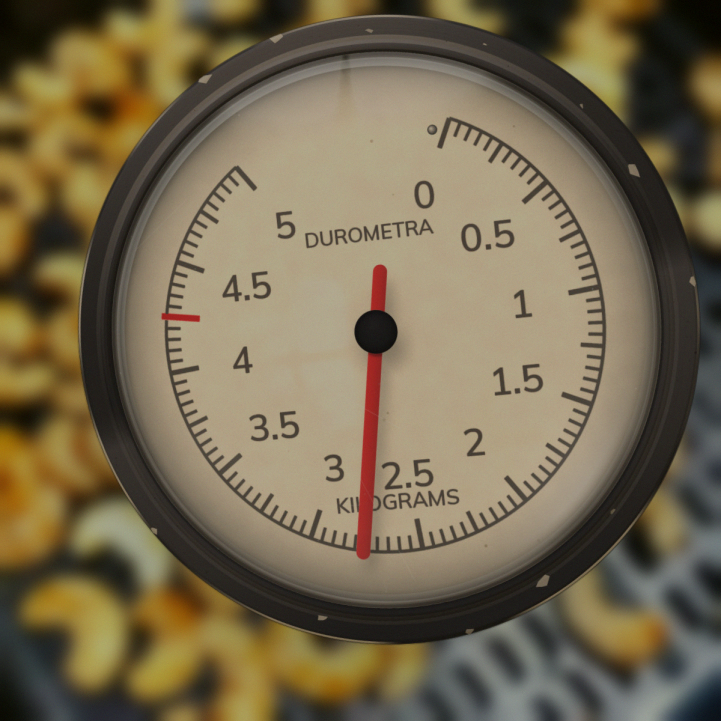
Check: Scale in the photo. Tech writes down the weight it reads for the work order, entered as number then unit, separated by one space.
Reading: 2.75 kg
